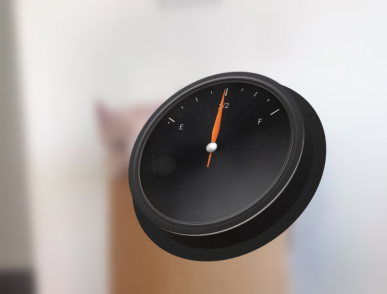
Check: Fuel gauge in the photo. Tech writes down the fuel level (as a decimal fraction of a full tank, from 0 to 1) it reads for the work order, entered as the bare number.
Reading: 0.5
